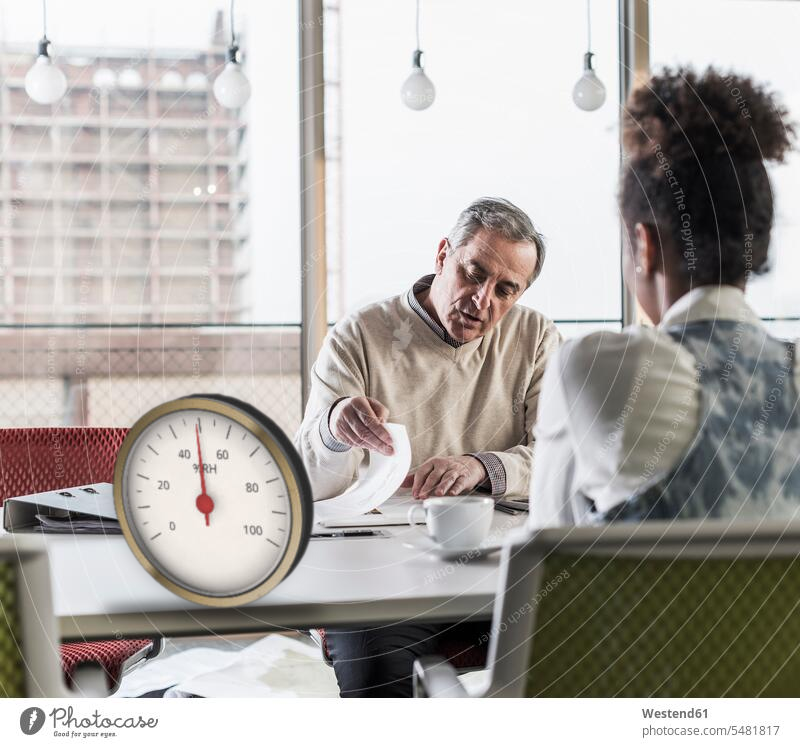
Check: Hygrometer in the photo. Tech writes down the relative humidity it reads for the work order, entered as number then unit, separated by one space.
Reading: 50 %
